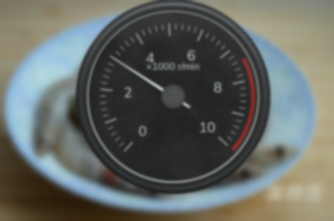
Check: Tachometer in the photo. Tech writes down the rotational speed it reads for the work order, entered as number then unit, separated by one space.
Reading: 3000 rpm
